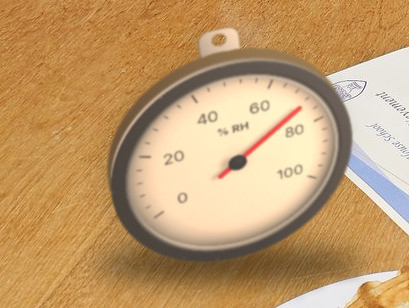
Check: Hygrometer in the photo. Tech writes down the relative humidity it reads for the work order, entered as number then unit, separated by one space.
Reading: 72 %
